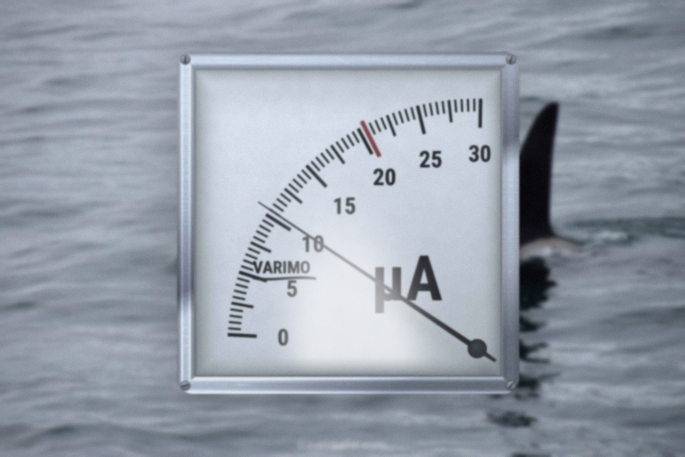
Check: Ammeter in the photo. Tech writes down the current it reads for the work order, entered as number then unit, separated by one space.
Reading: 10.5 µA
